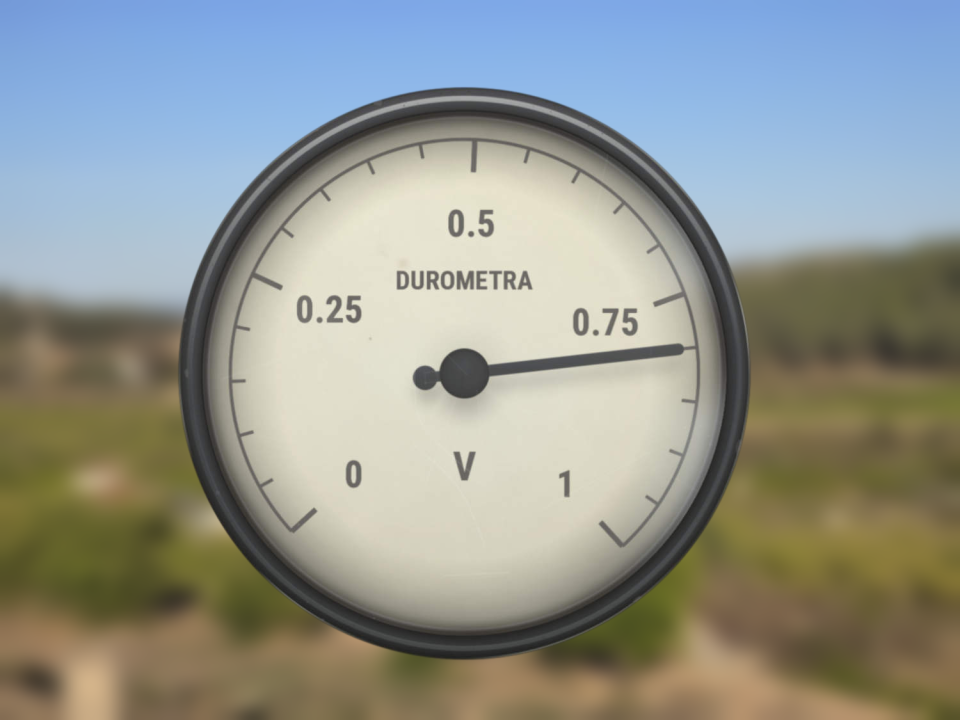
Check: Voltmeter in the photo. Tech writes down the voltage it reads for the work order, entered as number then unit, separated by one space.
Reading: 0.8 V
